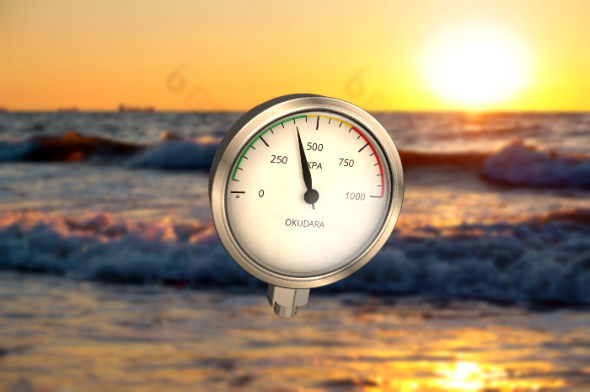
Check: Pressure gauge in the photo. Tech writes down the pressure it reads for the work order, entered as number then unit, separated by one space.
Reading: 400 kPa
